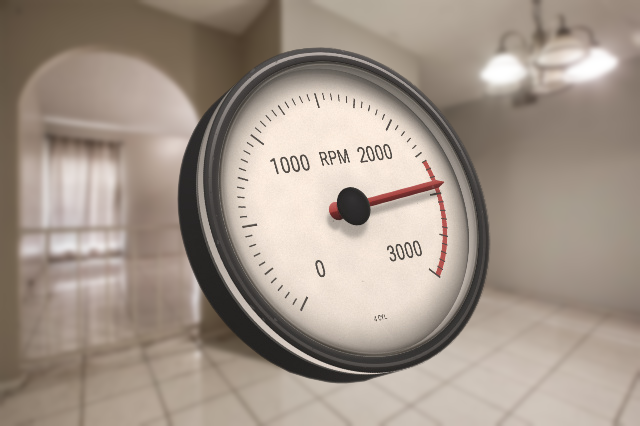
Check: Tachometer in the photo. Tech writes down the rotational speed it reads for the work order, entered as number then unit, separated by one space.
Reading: 2450 rpm
